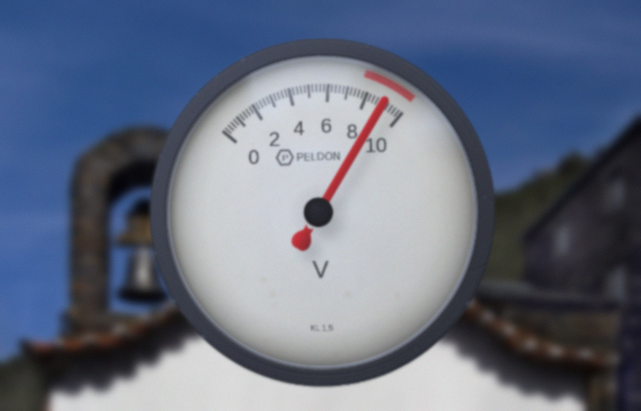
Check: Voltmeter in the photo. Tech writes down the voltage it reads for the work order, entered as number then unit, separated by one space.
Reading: 9 V
